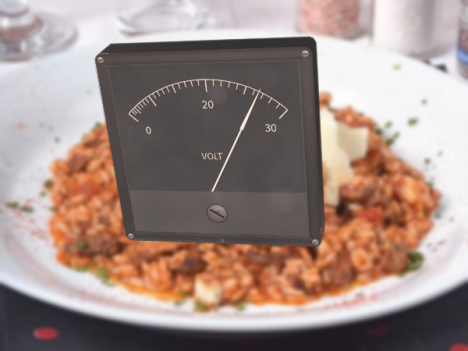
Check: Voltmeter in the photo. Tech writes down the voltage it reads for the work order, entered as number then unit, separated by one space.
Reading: 26.5 V
